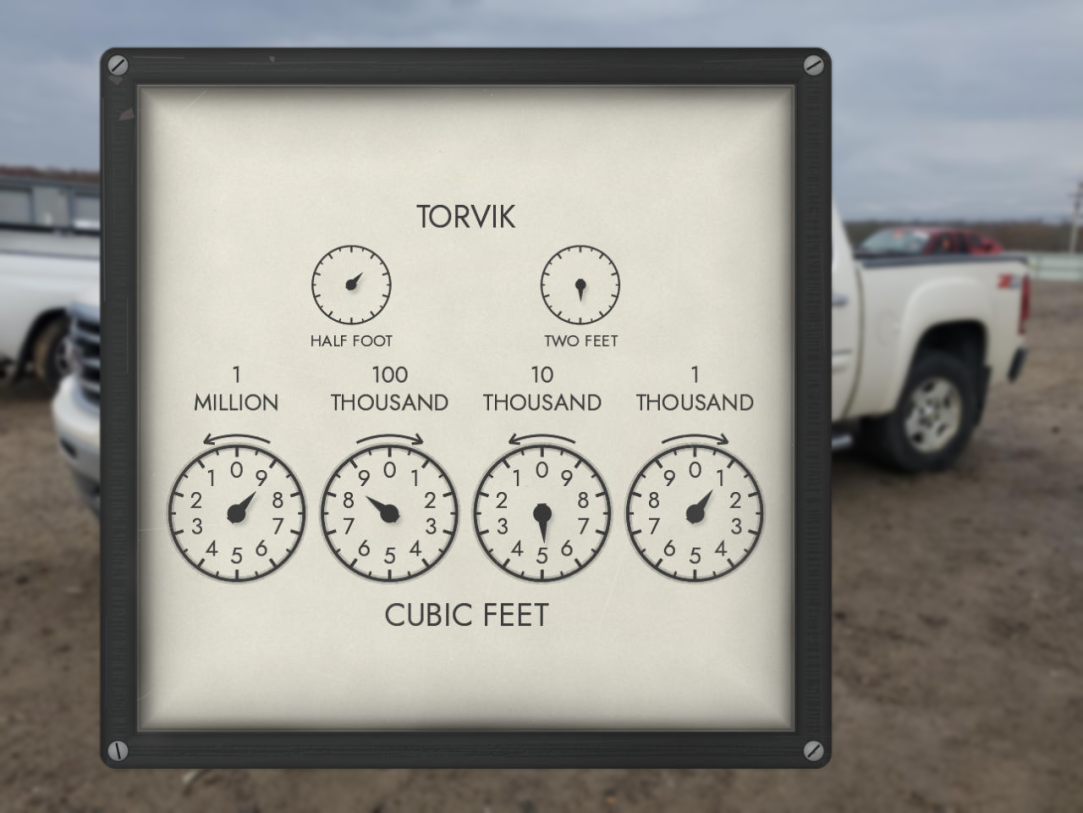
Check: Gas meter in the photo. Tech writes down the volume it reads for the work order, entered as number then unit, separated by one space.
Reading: 885100 ft³
